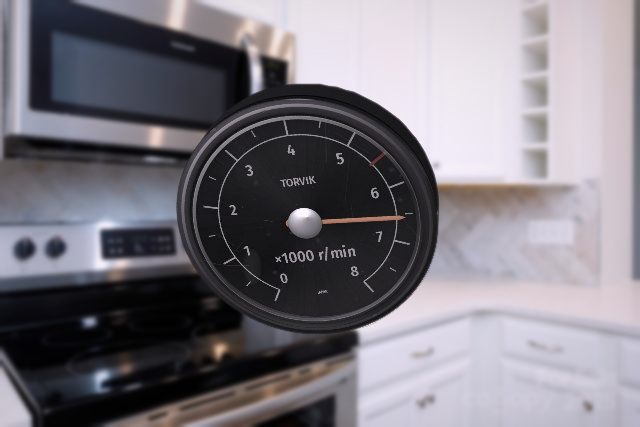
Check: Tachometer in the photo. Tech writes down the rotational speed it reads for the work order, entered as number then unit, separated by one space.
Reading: 6500 rpm
